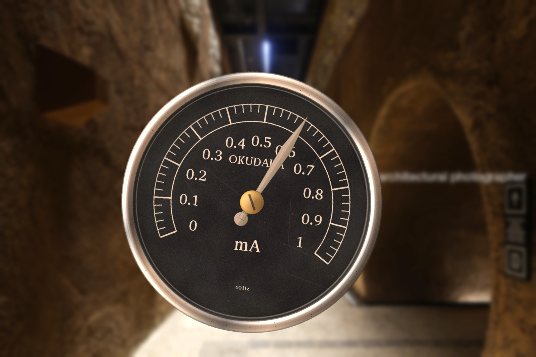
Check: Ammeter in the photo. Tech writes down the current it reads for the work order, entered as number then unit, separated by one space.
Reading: 0.6 mA
